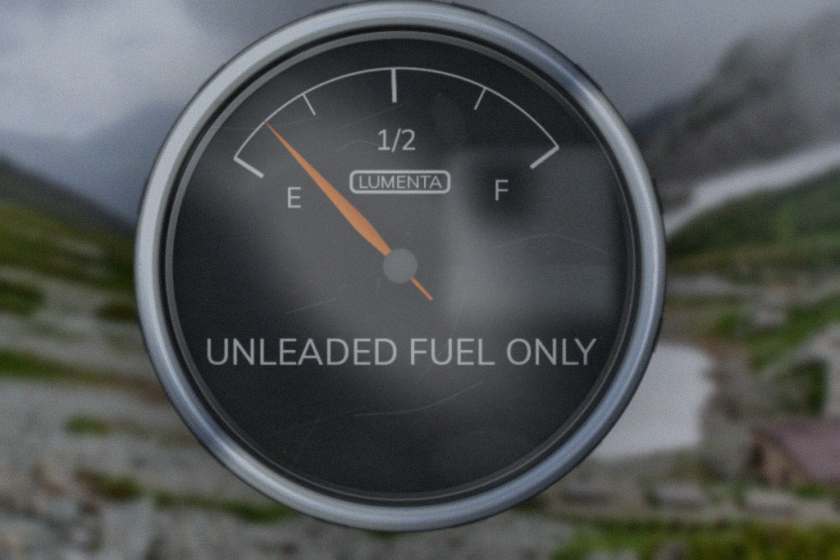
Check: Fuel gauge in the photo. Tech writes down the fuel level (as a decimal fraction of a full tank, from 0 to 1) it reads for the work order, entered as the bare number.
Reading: 0.125
